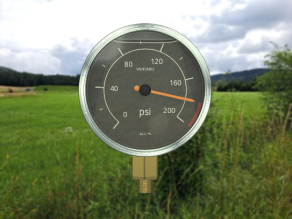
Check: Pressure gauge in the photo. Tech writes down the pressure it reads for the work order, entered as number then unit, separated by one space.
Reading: 180 psi
